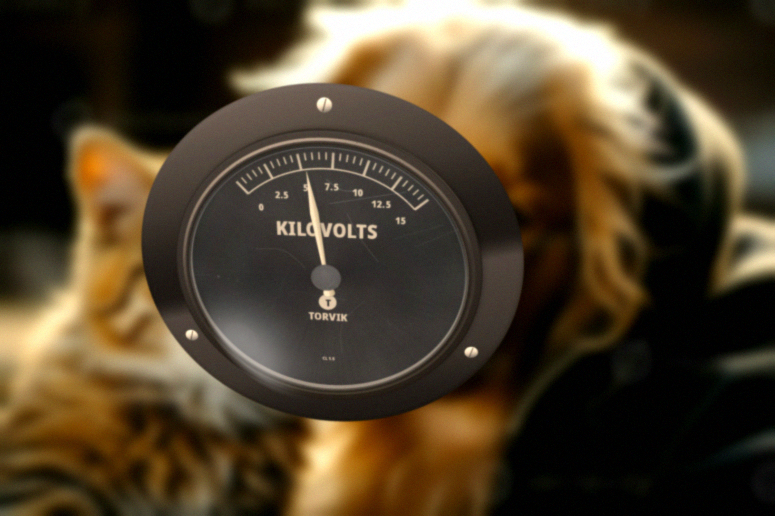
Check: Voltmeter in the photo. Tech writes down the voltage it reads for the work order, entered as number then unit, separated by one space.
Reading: 5.5 kV
